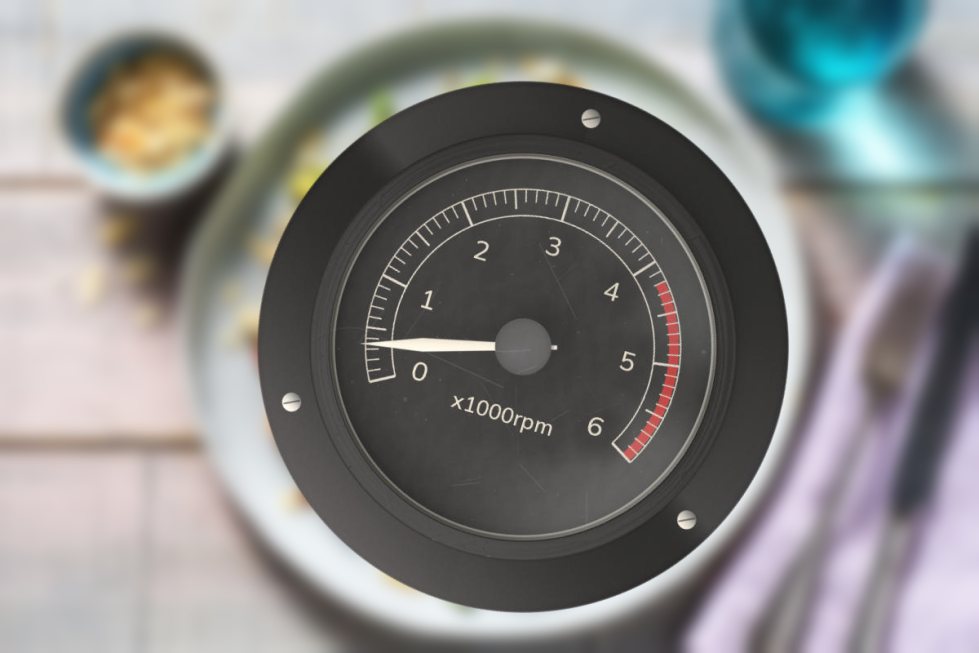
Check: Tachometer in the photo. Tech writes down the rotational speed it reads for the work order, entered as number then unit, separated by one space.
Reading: 350 rpm
